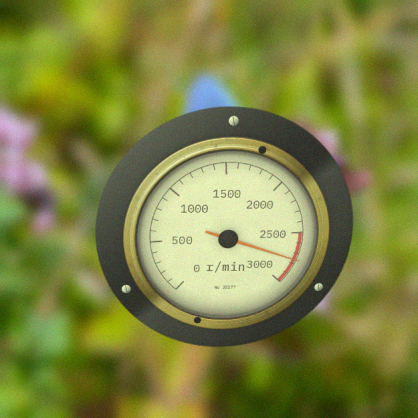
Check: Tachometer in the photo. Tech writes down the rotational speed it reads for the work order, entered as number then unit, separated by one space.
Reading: 2750 rpm
